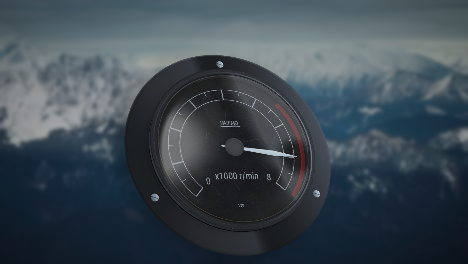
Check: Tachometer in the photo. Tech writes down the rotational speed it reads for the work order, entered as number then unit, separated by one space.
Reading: 7000 rpm
